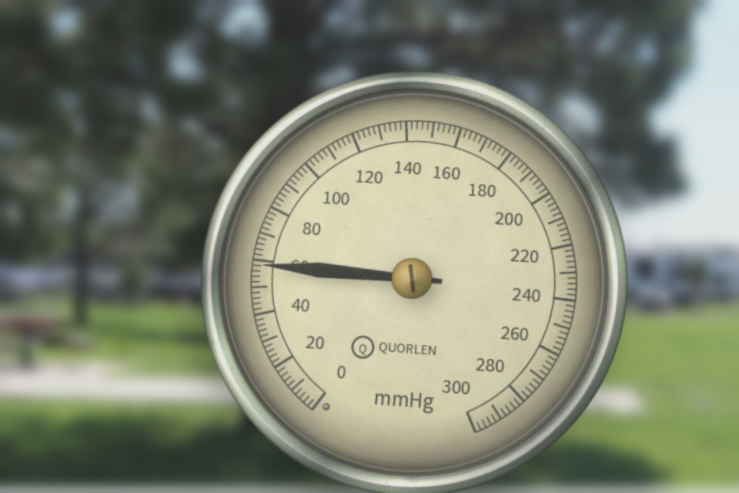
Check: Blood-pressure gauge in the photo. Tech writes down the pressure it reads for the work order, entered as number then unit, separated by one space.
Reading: 58 mmHg
